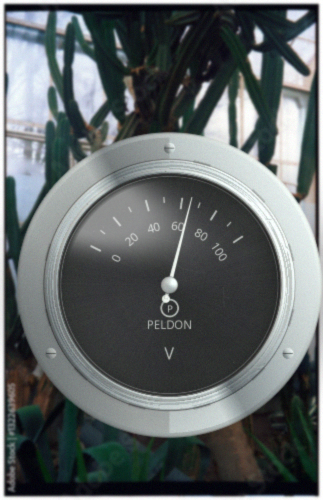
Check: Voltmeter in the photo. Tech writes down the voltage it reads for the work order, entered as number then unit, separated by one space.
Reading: 65 V
